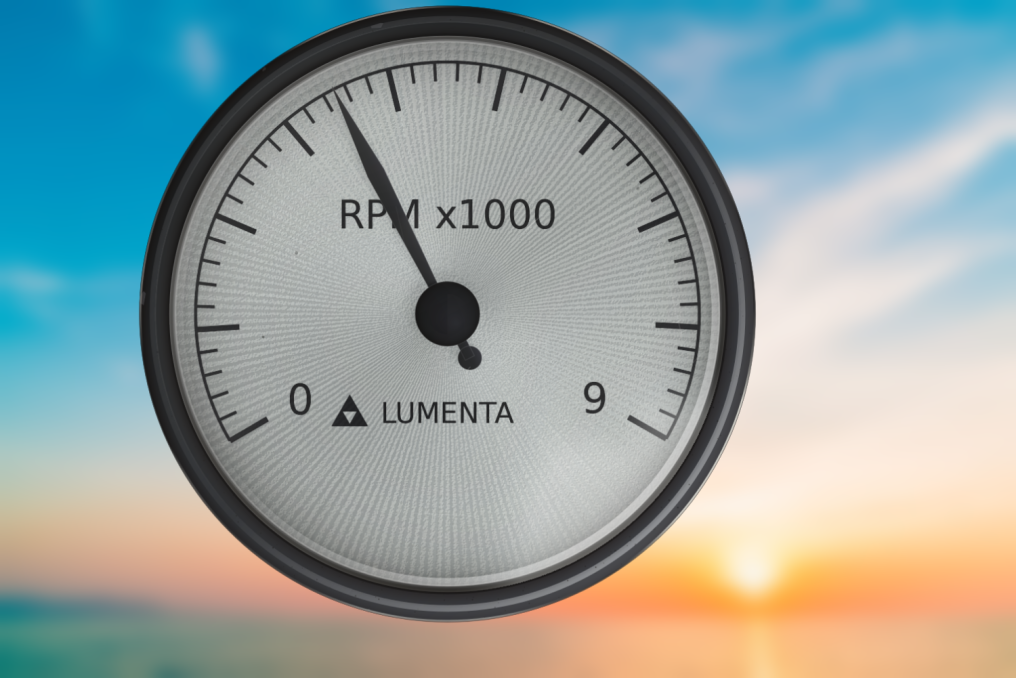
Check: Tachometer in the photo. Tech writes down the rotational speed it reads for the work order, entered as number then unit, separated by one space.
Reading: 3500 rpm
